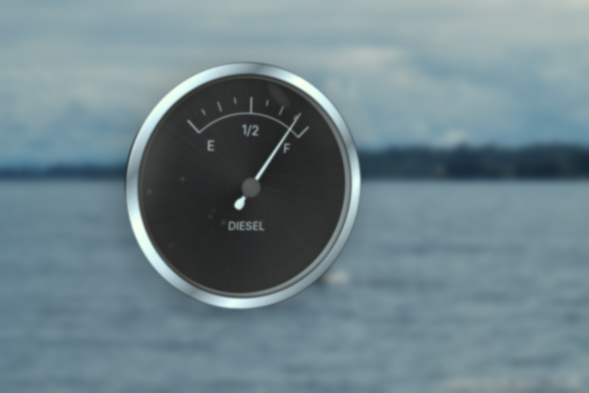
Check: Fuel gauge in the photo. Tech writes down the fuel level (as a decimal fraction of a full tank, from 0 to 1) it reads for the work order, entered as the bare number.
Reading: 0.875
